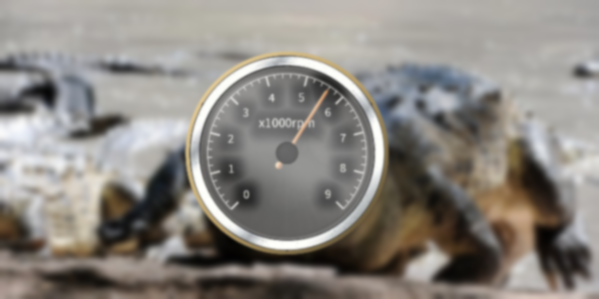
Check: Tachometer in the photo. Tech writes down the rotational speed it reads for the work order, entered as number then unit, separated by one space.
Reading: 5600 rpm
